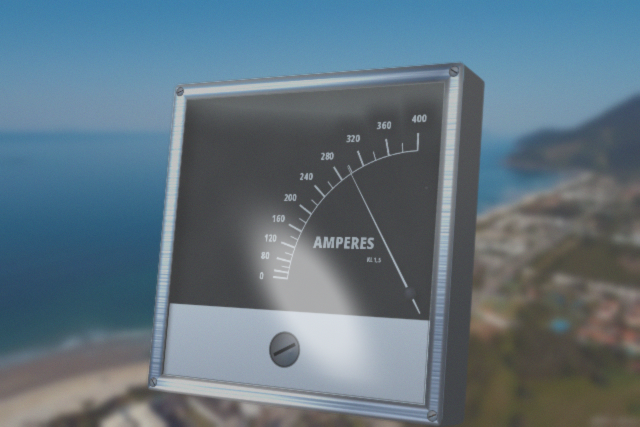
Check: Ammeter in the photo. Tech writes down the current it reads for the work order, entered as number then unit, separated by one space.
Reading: 300 A
